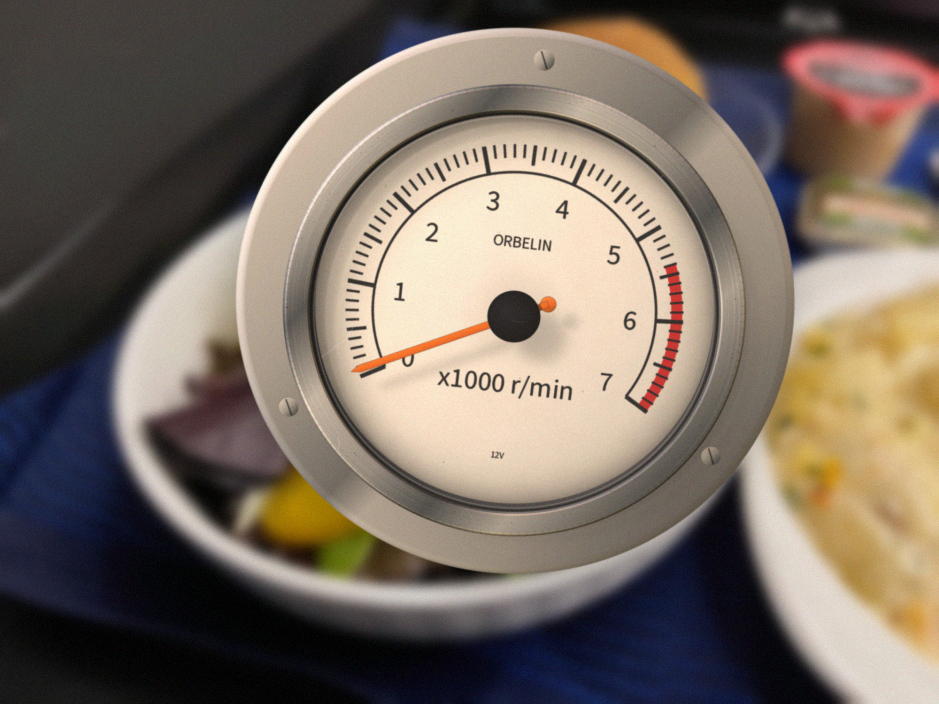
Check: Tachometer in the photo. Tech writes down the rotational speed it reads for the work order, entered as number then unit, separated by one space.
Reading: 100 rpm
